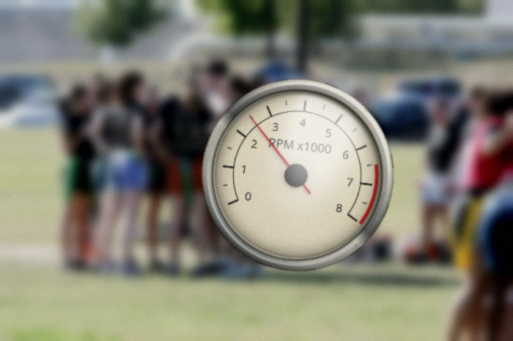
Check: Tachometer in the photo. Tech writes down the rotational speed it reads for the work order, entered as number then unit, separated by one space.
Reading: 2500 rpm
